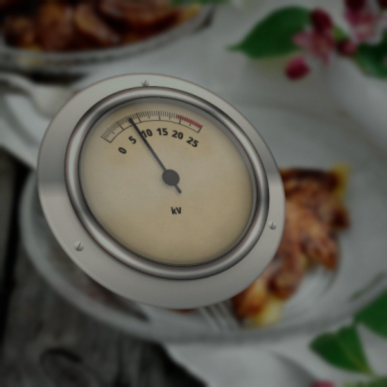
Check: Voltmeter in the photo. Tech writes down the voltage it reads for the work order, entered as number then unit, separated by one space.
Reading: 7.5 kV
